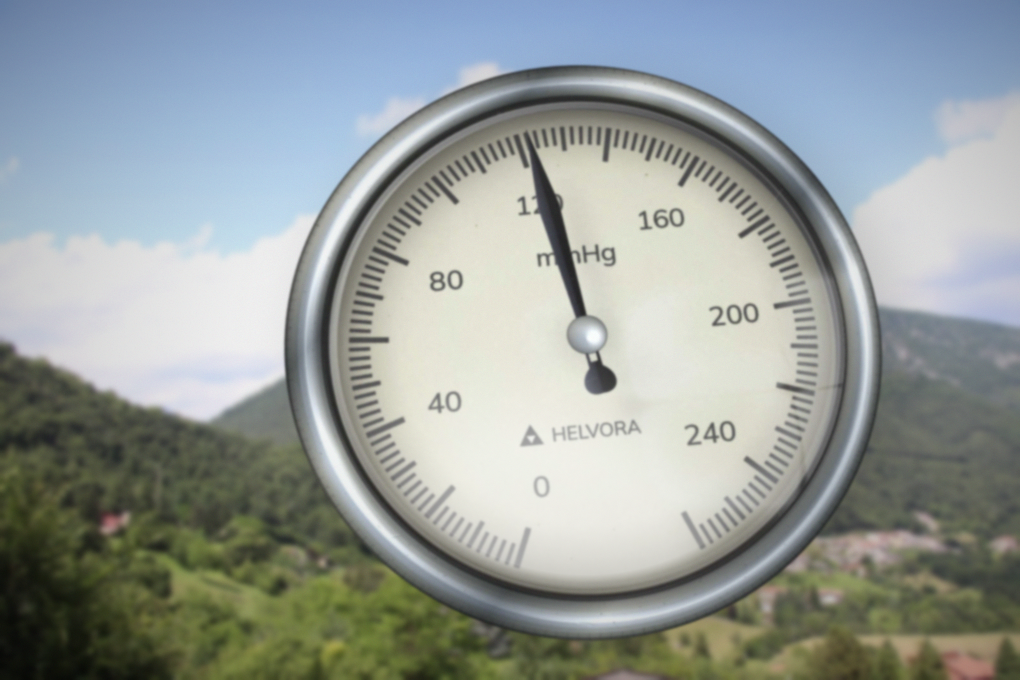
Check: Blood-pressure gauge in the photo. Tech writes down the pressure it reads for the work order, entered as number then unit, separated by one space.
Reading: 122 mmHg
